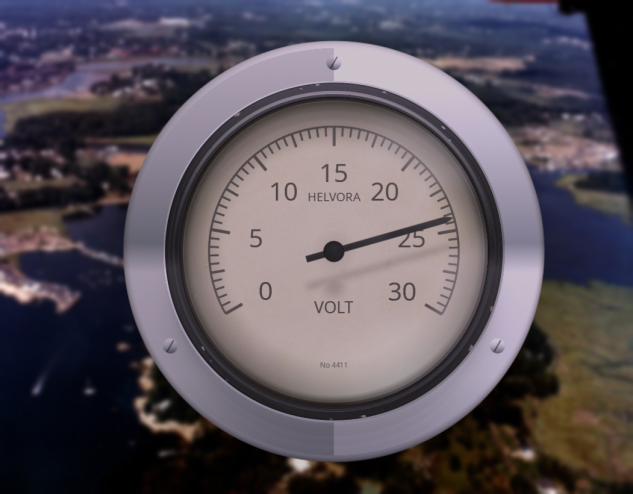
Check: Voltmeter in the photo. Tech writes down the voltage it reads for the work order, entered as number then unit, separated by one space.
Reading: 24.25 V
